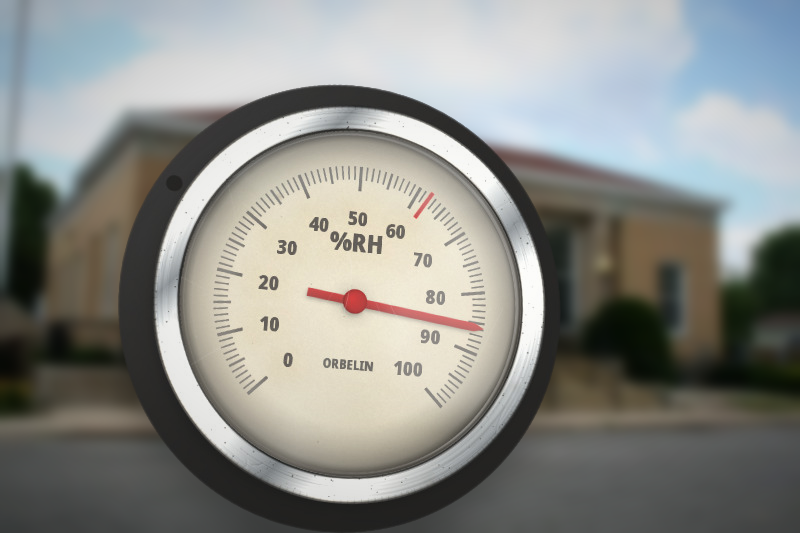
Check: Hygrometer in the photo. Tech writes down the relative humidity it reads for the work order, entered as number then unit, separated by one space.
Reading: 86 %
